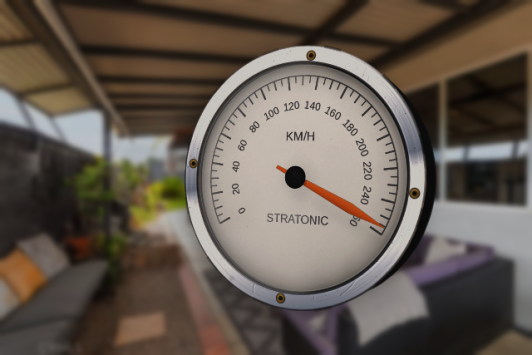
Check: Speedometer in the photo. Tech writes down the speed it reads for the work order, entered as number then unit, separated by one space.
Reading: 255 km/h
